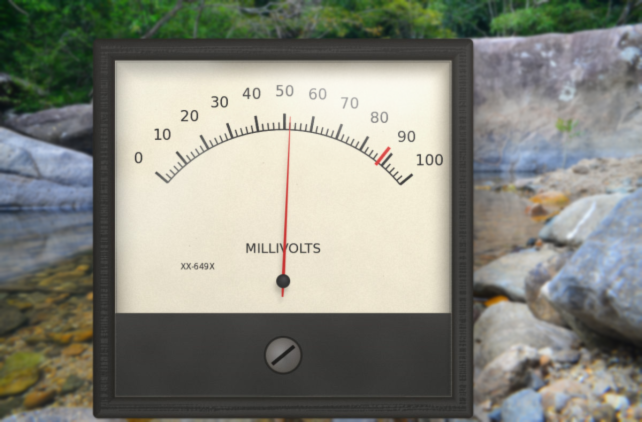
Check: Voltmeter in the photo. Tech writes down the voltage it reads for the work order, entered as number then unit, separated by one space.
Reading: 52 mV
